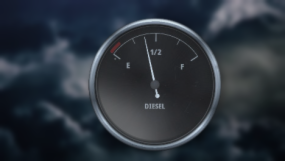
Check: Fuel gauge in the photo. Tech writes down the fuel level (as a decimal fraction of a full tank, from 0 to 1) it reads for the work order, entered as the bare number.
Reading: 0.375
